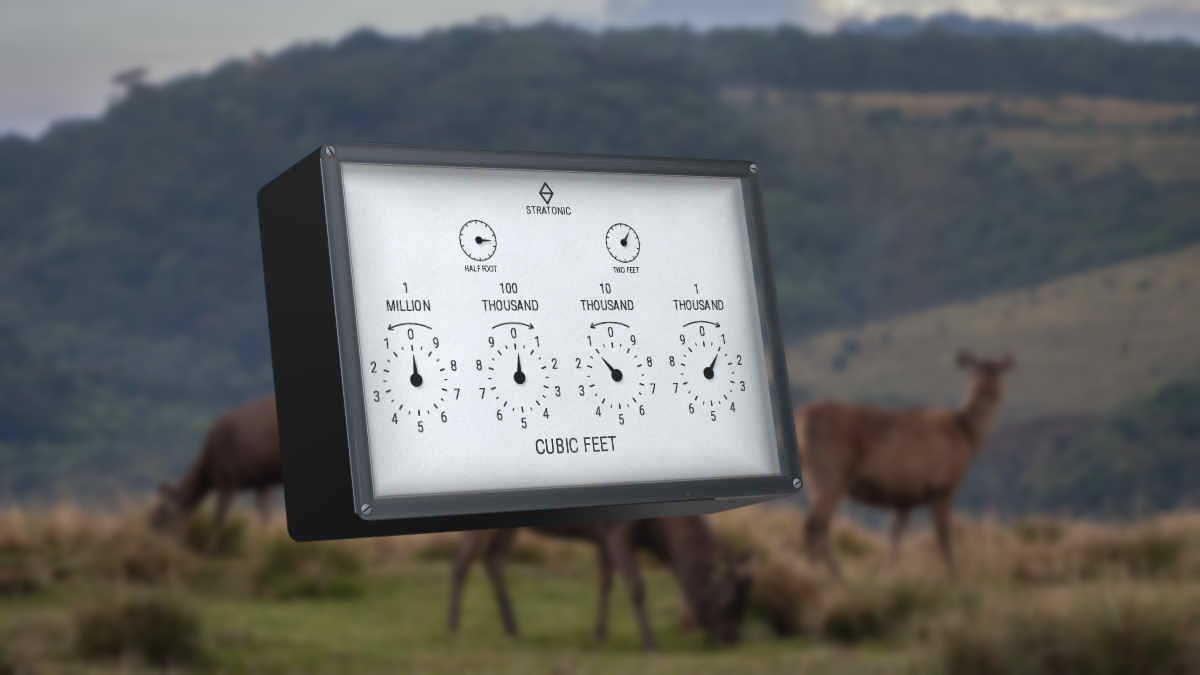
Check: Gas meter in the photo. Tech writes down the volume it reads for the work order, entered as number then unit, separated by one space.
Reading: 1100 ft³
